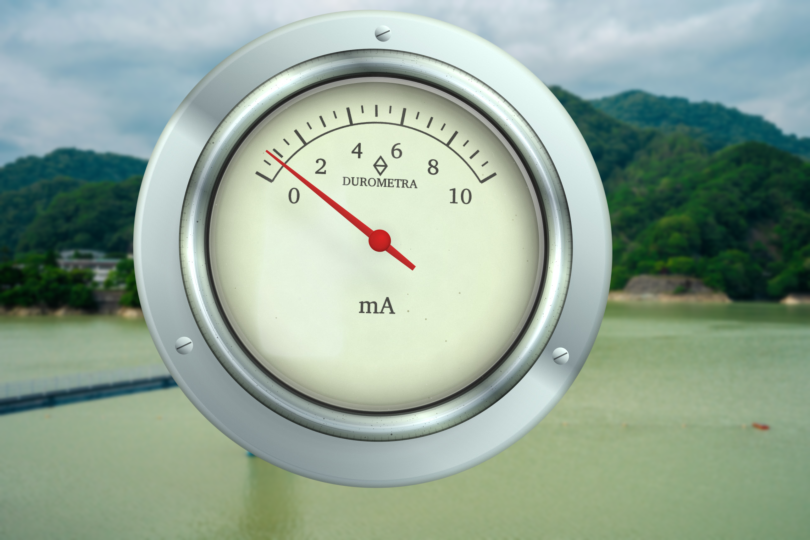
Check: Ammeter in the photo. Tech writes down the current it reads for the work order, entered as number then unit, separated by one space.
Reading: 0.75 mA
